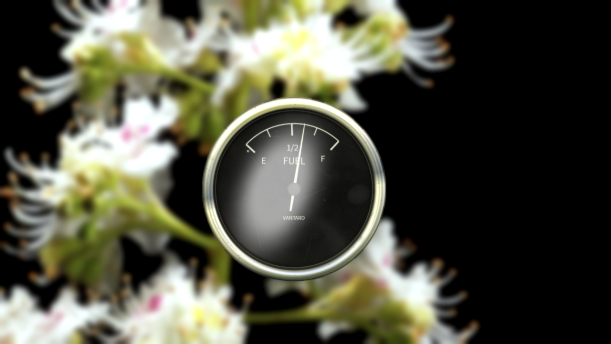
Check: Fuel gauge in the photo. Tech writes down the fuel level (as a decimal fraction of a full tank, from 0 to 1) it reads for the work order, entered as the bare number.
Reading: 0.625
